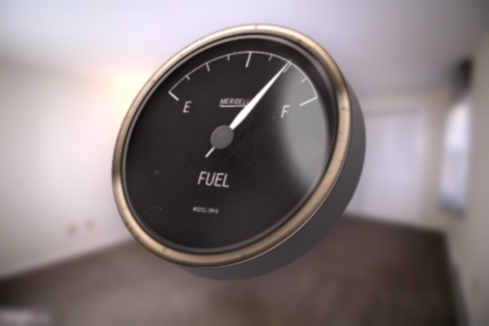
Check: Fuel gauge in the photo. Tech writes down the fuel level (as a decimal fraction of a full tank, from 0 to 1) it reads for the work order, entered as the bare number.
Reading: 0.75
